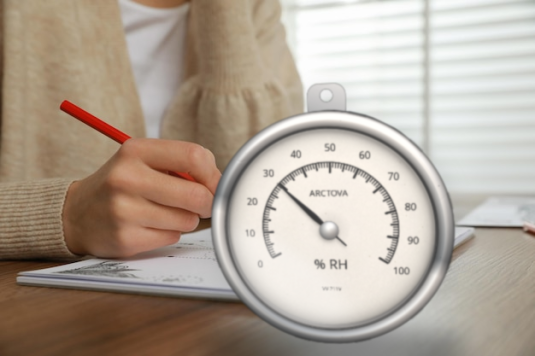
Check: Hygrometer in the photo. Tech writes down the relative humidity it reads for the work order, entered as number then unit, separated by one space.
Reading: 30 %
